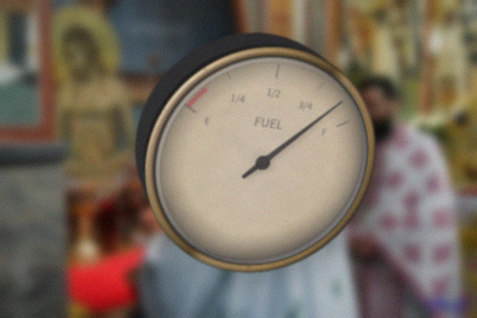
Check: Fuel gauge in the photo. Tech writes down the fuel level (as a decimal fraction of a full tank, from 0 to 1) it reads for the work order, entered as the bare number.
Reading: 0.875
